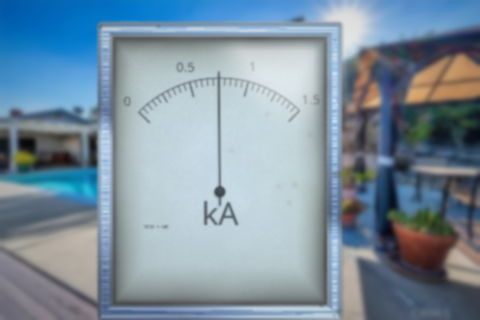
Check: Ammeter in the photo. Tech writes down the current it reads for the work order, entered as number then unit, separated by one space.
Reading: 0.75 kA
